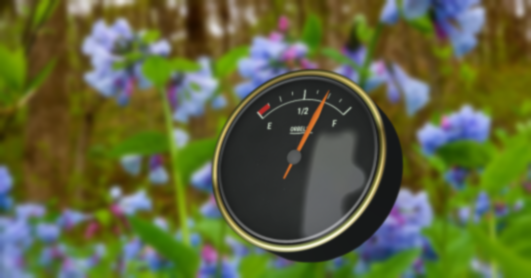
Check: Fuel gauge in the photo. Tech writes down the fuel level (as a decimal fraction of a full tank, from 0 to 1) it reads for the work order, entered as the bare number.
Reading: 0.75
